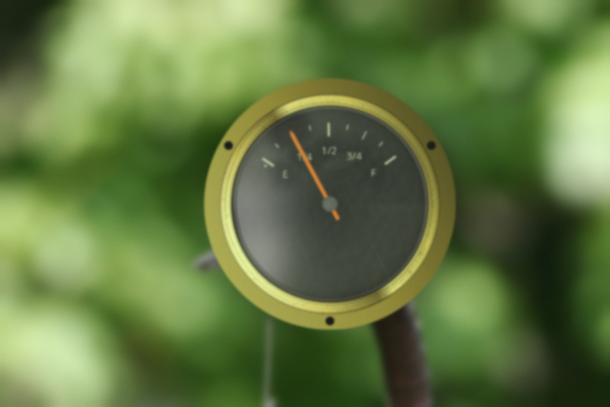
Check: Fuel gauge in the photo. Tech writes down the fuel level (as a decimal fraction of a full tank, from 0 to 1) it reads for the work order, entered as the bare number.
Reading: 0.25
